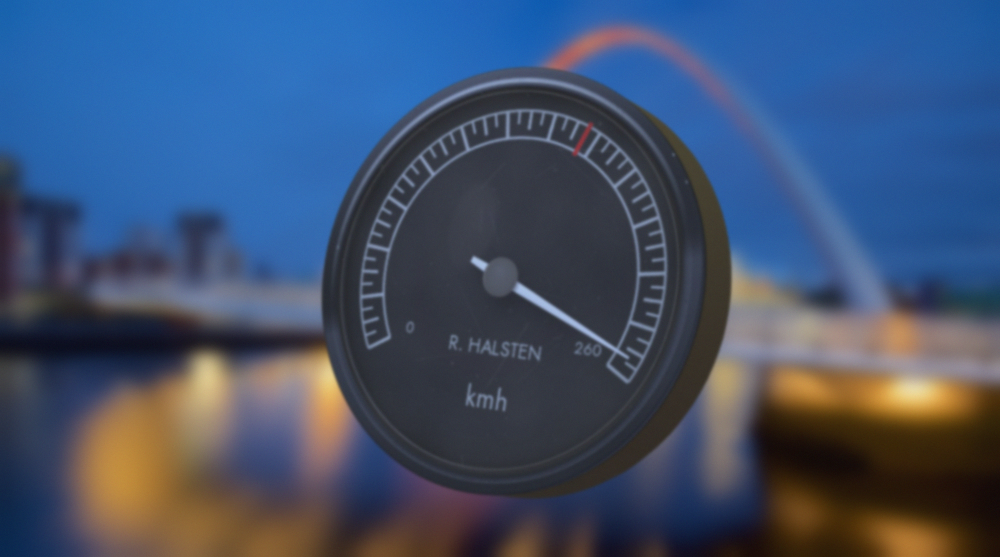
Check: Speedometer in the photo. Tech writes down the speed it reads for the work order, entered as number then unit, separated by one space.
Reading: 252.5 km/h
